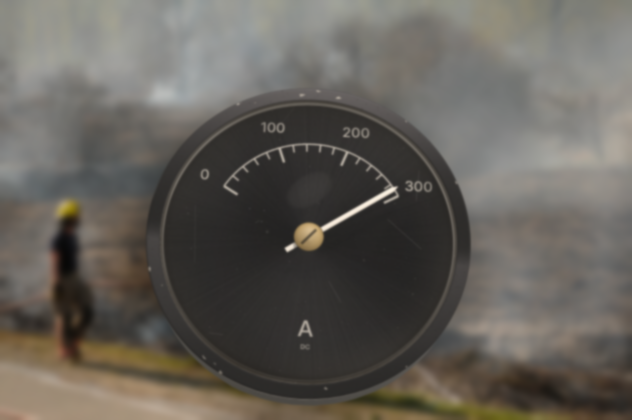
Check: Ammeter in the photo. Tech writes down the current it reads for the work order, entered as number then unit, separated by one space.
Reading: 290 A
